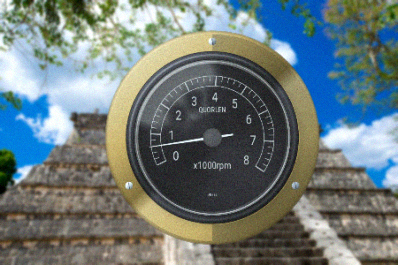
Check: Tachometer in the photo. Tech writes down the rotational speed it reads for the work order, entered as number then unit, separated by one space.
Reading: 600 rpm
